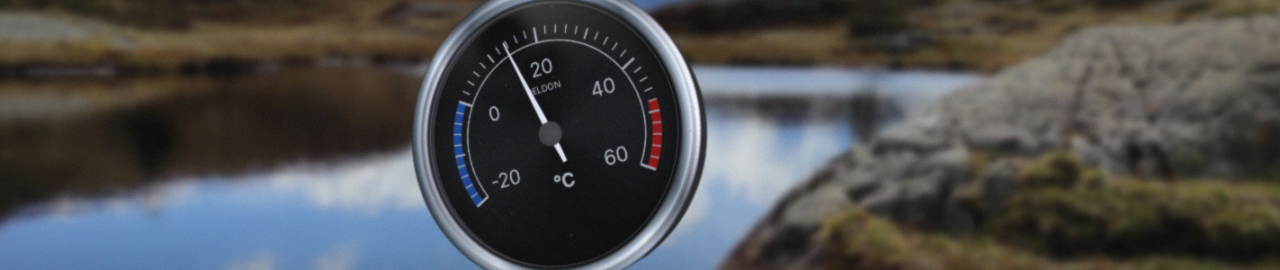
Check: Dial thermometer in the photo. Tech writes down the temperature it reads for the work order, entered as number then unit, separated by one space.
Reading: 14 °C
